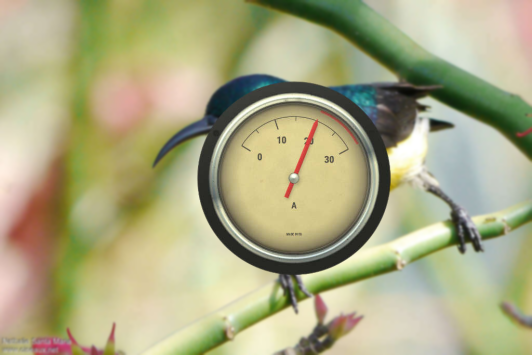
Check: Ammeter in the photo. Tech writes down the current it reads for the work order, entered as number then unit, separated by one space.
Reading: 20 A
